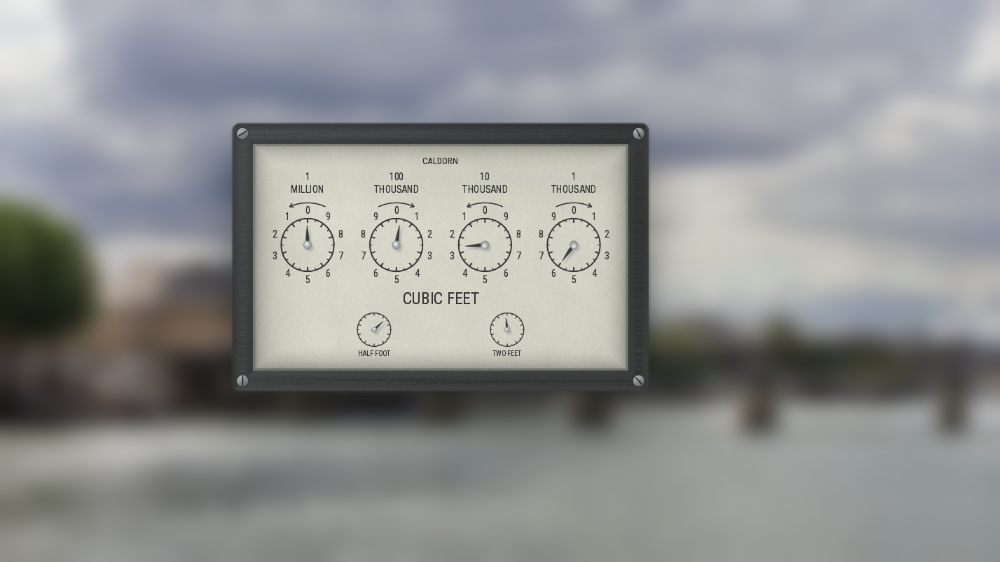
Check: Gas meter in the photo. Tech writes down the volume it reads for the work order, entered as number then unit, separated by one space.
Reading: 2600 ft³
